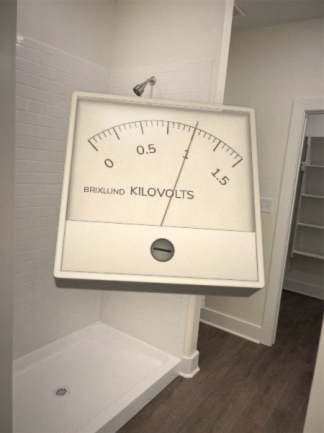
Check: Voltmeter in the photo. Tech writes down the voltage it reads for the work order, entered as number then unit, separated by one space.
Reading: 1 kV
